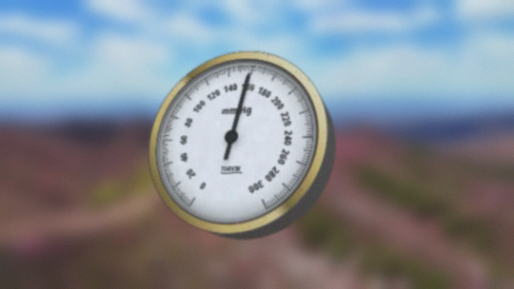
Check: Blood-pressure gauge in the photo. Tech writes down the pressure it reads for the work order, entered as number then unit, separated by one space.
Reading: 160 mmHg
